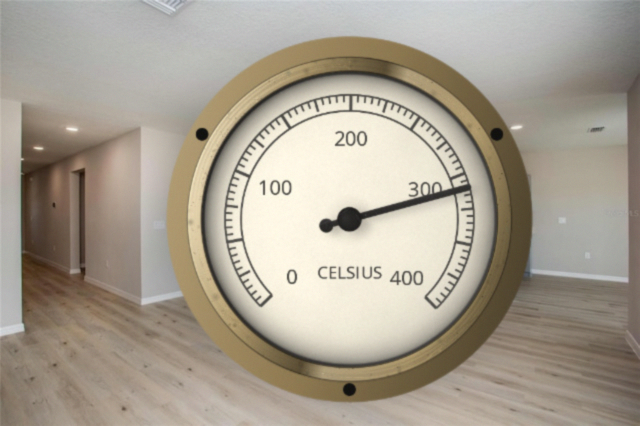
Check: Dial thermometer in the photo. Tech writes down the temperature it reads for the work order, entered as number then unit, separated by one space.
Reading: 310 °C
